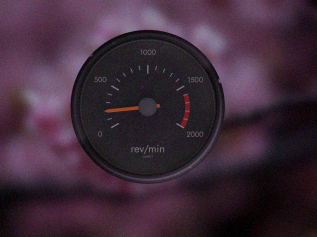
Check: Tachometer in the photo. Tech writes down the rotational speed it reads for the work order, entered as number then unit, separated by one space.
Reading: 200 rpm
